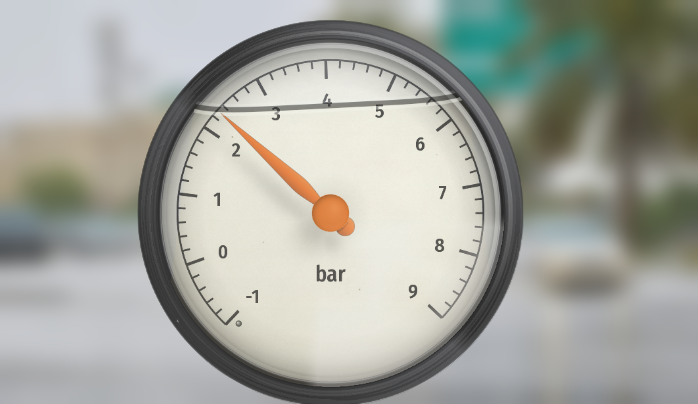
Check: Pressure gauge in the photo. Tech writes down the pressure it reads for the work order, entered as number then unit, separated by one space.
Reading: 2.3 bar
